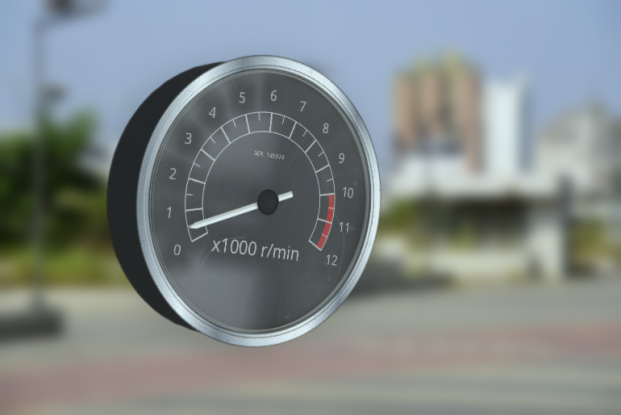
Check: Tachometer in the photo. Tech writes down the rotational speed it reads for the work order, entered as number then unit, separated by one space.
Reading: 500 rpm
